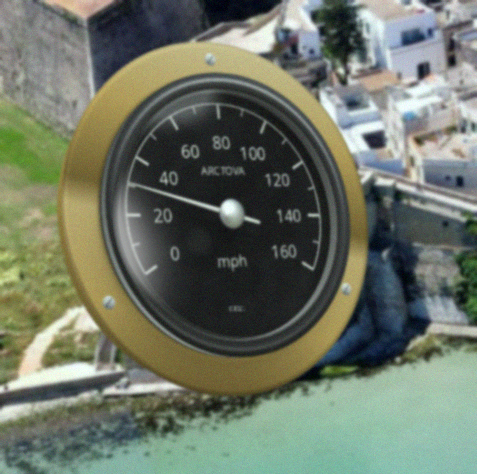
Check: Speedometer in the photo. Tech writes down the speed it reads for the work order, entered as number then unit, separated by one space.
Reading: 30 mph
